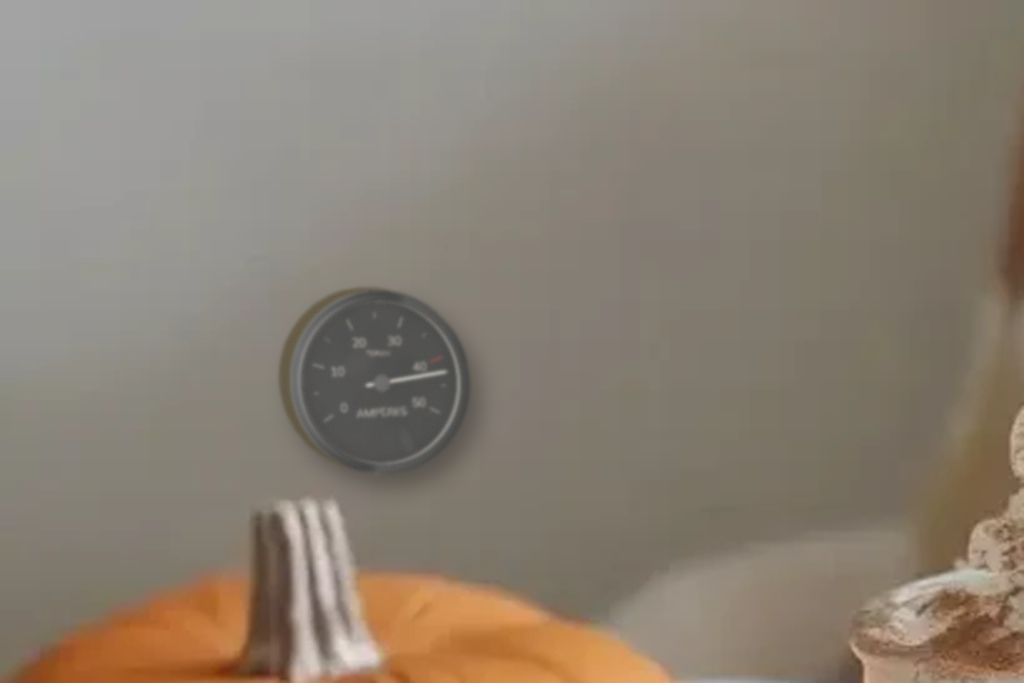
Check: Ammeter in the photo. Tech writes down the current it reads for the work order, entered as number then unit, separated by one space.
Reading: 42.5 A
